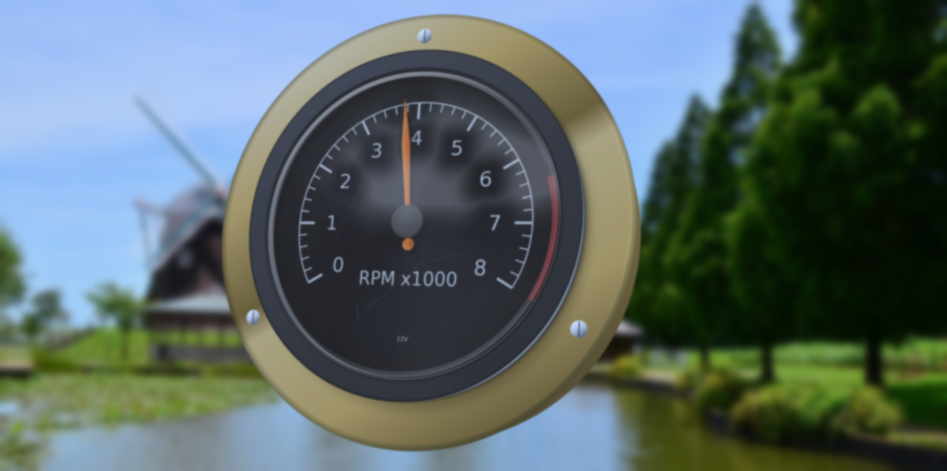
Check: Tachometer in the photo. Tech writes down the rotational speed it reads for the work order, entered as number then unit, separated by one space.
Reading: 3800 rpm
